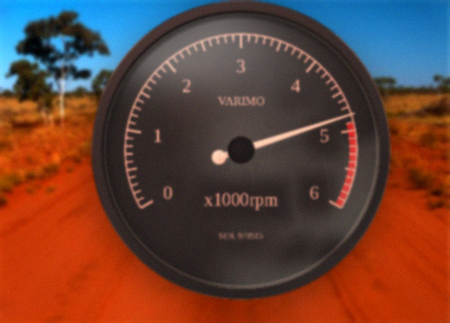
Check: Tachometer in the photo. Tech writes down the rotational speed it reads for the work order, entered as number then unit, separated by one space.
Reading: 4800 rpm
